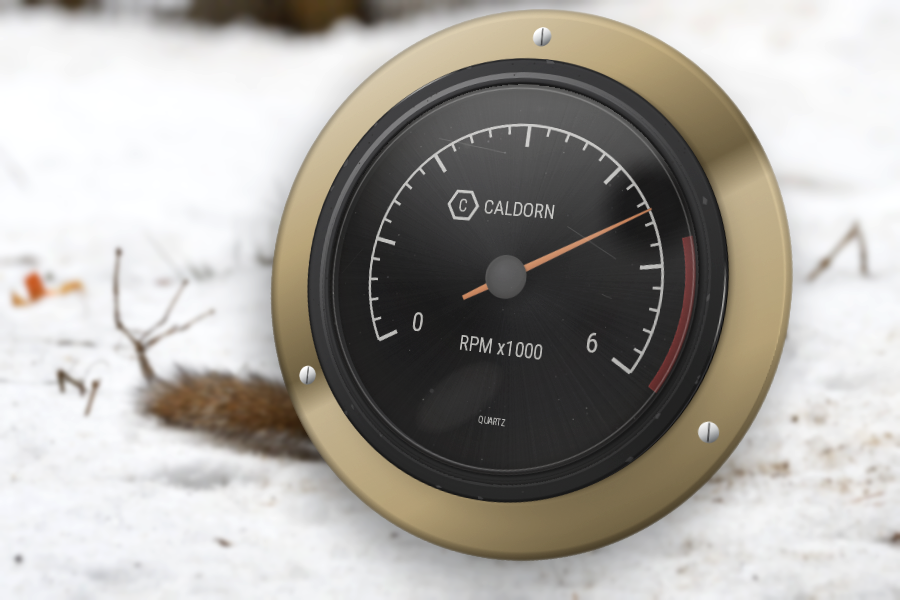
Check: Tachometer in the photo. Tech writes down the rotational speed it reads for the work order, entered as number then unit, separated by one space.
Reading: 4500 rpm
